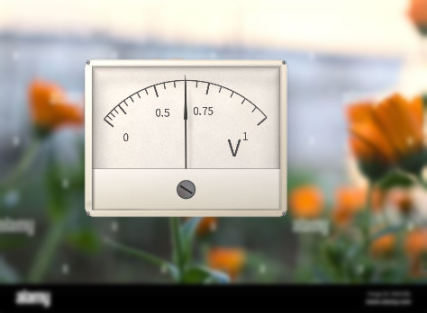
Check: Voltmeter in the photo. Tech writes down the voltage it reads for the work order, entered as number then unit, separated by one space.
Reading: 0.65 V
